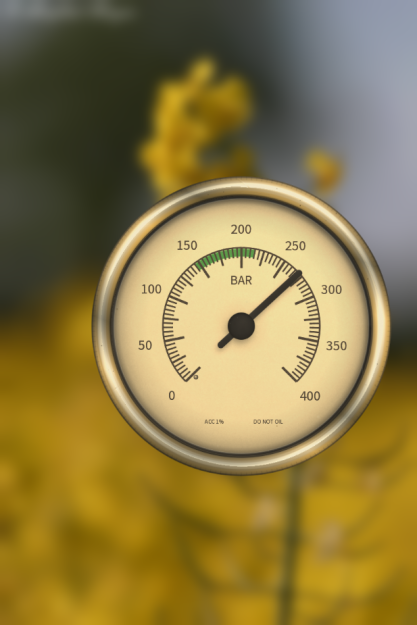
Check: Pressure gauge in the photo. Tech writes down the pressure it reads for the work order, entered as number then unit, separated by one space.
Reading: 270 bar
